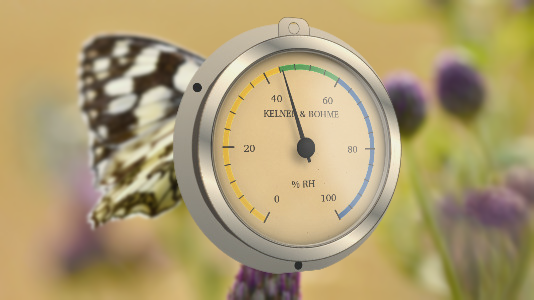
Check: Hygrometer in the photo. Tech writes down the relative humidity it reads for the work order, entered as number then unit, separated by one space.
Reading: 44 %
